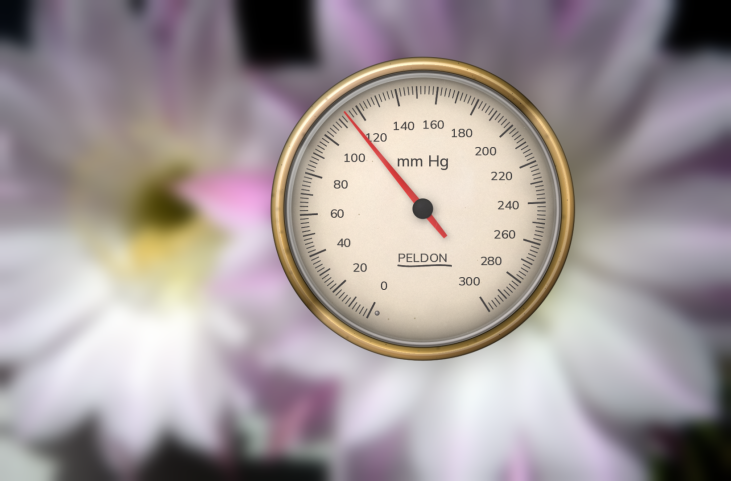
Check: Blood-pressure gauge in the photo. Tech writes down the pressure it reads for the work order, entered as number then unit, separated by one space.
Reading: 114 mmHg
